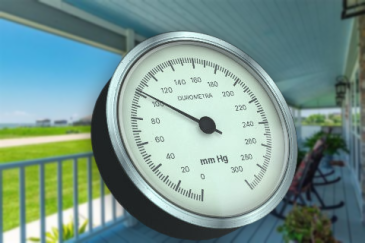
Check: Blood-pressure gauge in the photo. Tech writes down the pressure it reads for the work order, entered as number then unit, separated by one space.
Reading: 100 mmHg
